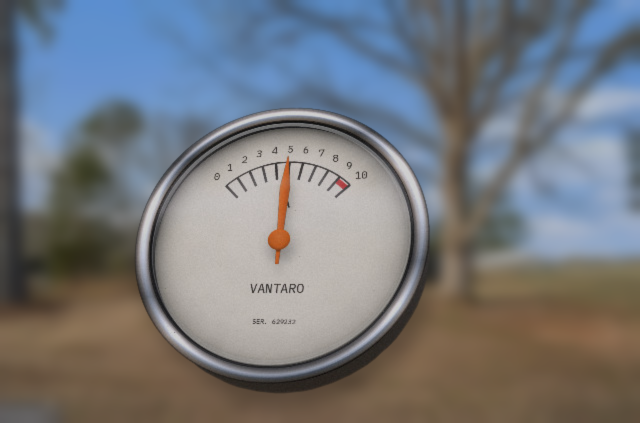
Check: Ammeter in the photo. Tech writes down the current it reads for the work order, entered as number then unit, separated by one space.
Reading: 5 A
